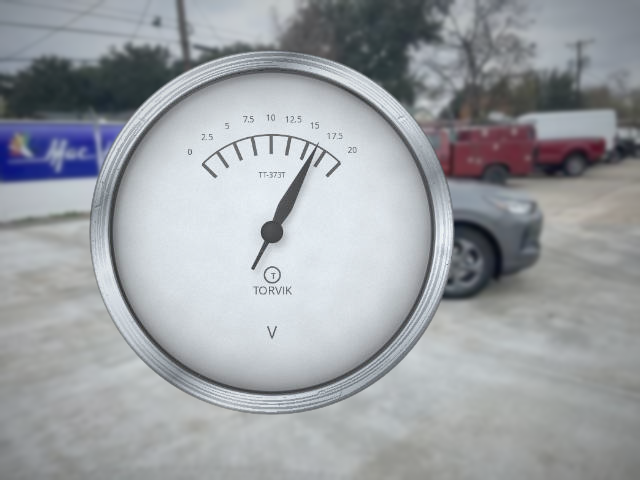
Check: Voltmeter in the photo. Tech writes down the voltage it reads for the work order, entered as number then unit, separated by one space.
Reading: 16.25 V
